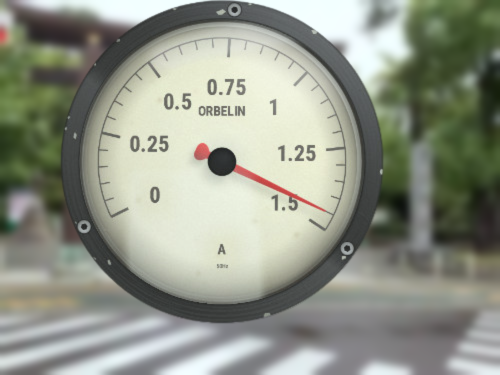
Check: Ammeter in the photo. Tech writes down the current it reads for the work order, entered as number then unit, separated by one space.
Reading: 1.45 A
